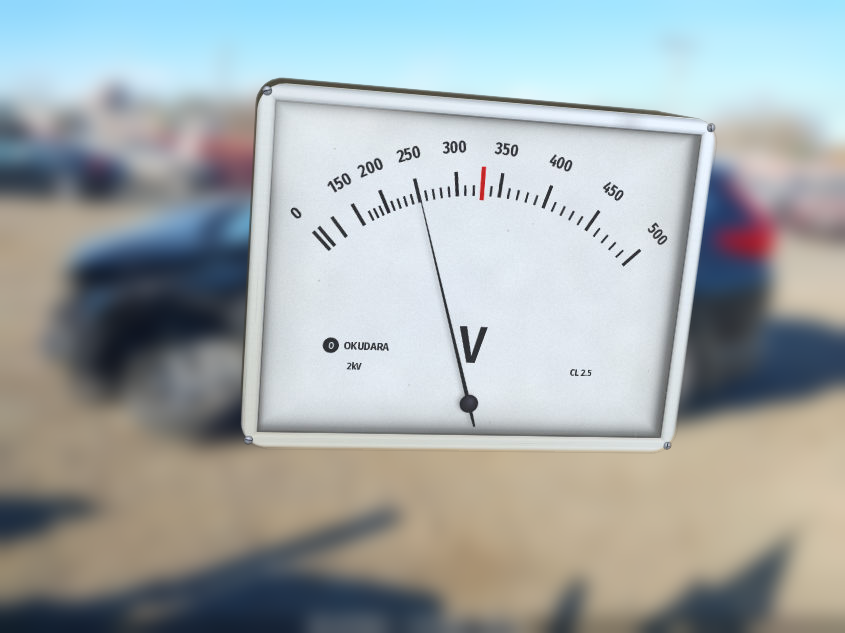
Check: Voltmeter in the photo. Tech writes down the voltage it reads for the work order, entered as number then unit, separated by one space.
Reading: 250 V
